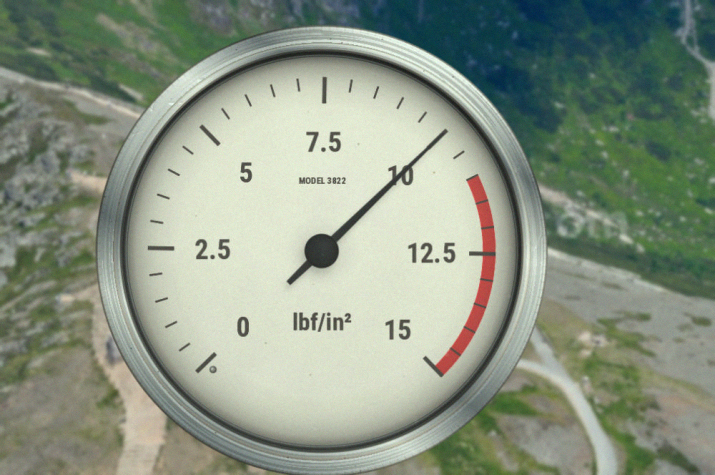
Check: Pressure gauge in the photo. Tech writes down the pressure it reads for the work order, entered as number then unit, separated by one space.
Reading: 10 psi
